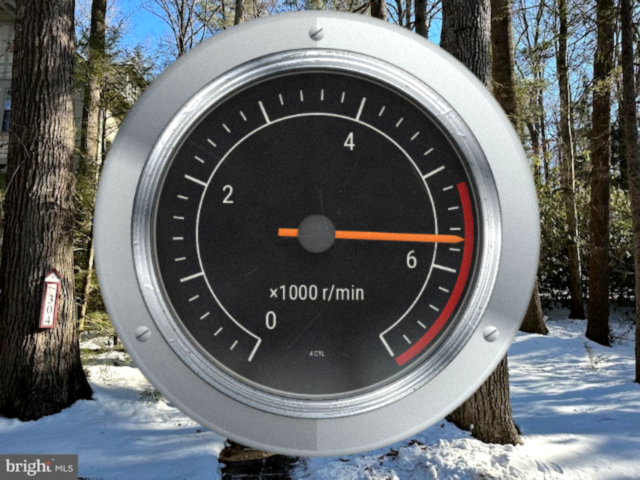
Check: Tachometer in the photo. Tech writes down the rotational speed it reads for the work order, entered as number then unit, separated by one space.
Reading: 5700 rpm
